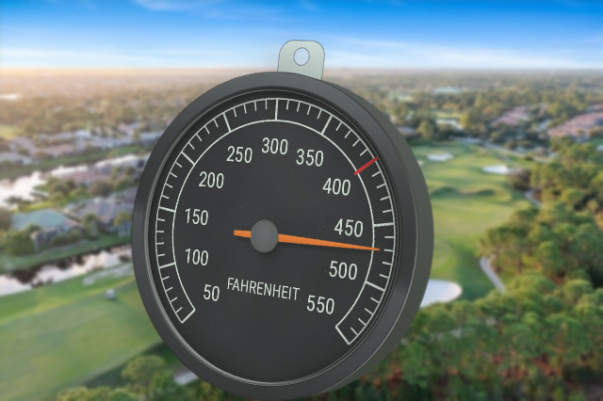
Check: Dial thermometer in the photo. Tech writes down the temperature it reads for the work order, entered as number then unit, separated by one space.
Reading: 470 °F
